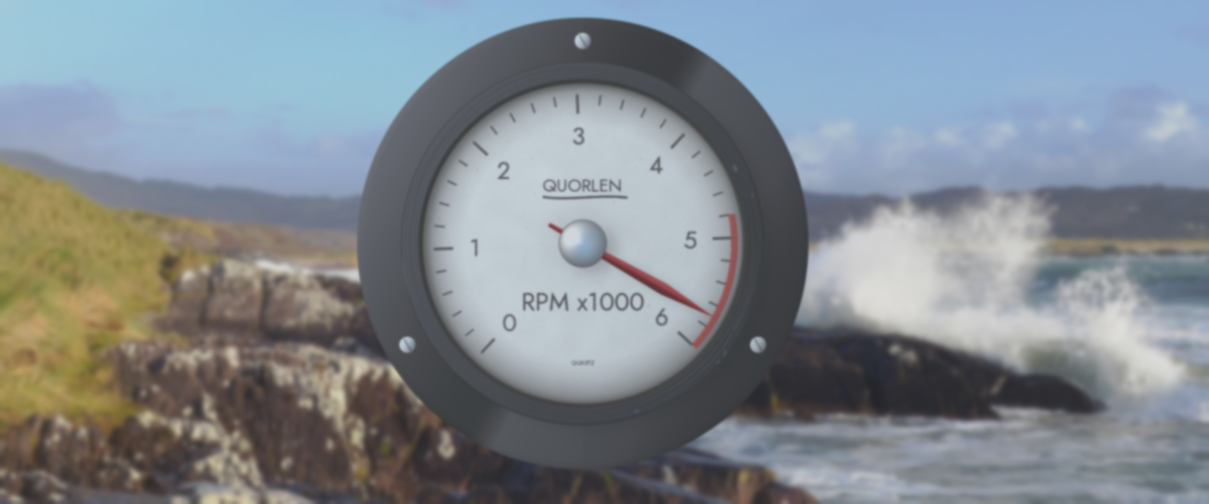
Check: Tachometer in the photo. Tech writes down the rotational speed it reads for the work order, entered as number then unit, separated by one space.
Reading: 5700 rpm
